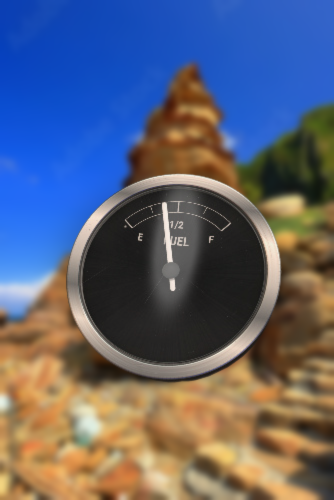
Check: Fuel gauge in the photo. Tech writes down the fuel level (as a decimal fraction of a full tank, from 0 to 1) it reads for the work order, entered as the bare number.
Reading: 0.375
